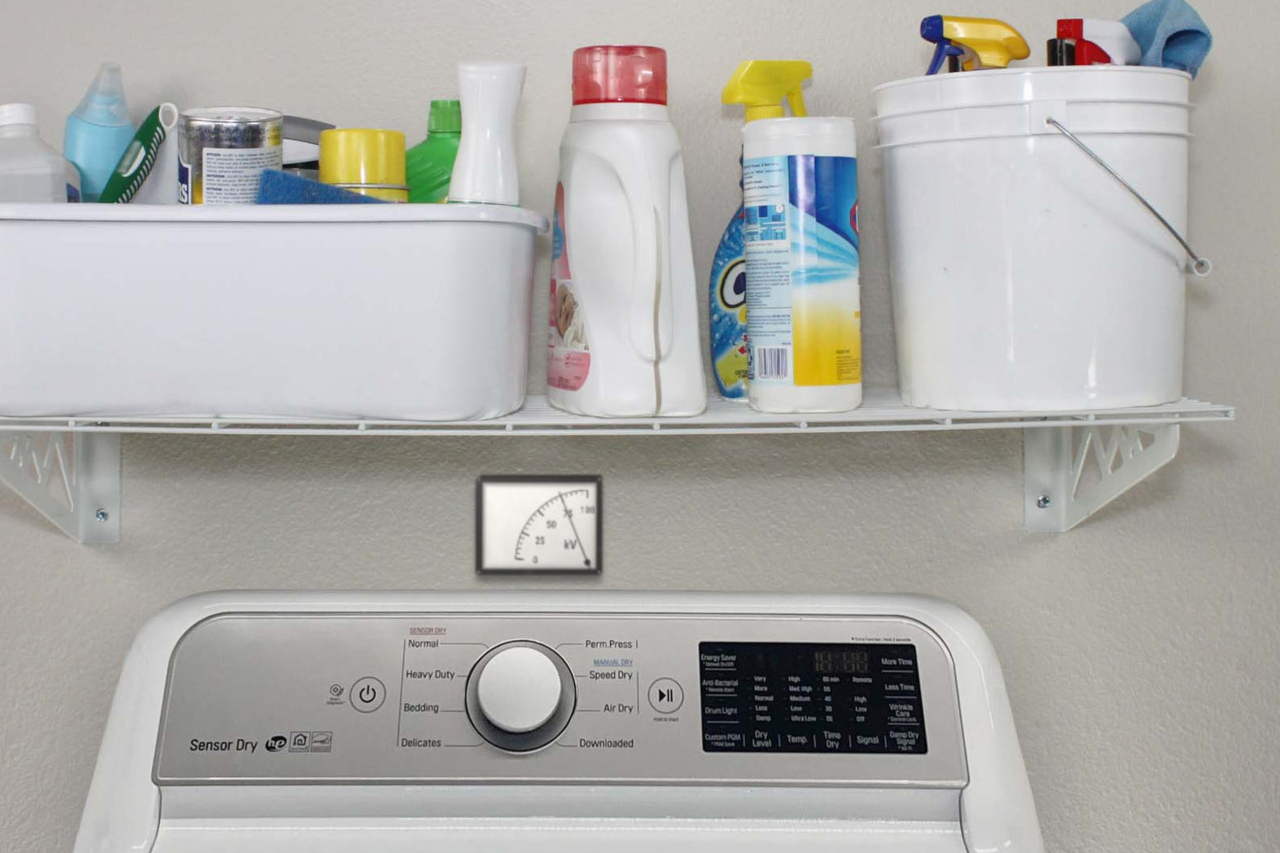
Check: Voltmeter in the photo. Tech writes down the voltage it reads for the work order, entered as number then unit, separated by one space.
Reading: 75 kV
